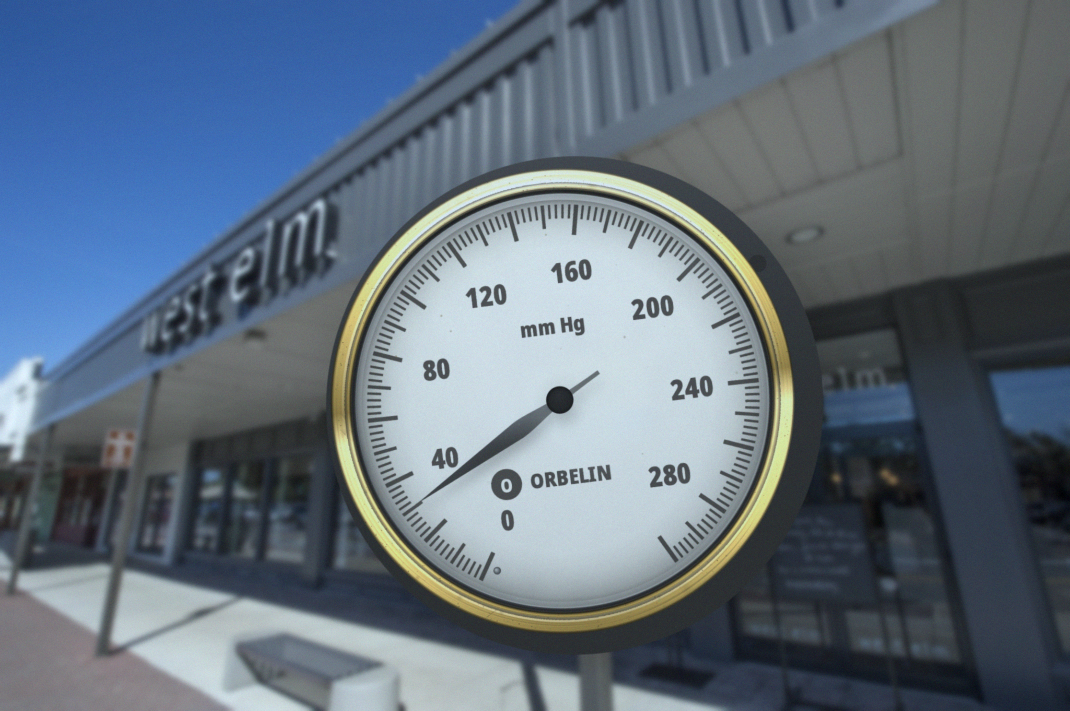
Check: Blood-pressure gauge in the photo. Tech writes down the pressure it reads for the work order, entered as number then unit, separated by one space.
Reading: 30 mmHg
